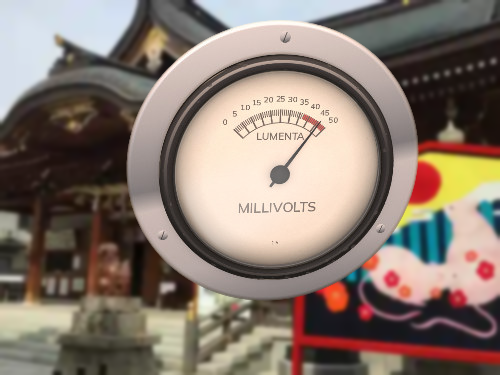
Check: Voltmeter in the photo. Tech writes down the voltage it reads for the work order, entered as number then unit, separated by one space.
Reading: 45 mV
